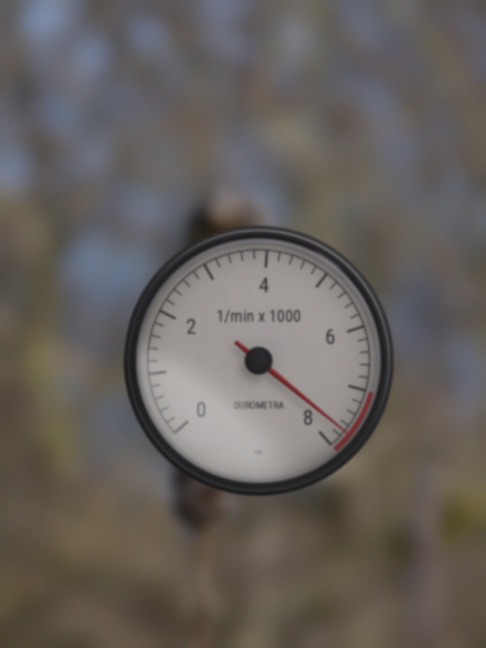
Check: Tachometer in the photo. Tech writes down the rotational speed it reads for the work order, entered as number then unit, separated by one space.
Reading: 7700 rpm
